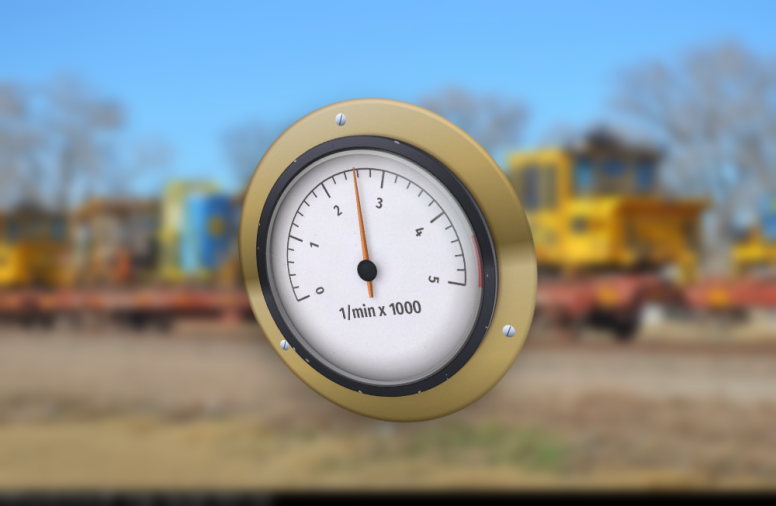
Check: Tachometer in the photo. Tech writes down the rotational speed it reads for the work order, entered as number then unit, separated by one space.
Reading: 2600 rpm
